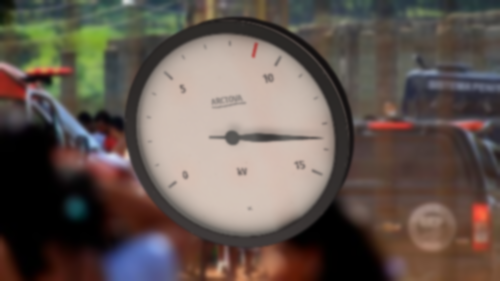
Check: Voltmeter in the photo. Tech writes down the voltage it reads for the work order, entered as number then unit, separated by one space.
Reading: 13.5 kV
